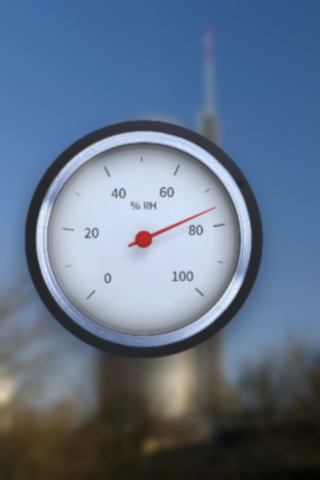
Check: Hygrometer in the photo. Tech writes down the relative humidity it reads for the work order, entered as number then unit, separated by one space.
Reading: 75 %
